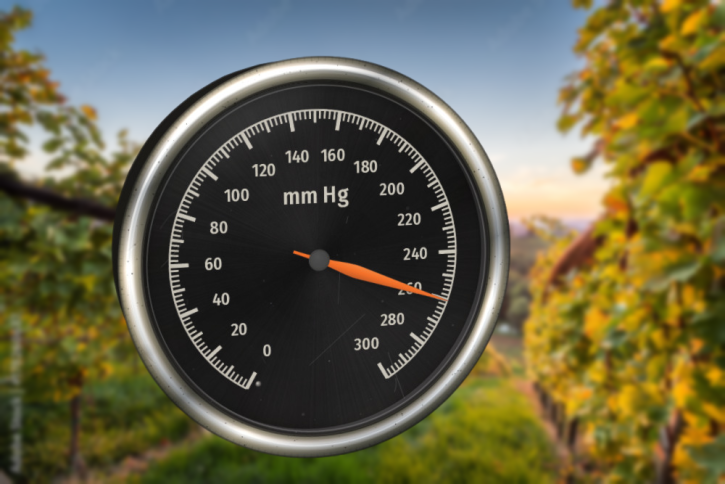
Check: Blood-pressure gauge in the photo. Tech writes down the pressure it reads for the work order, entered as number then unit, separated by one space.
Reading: 260 mmHg
